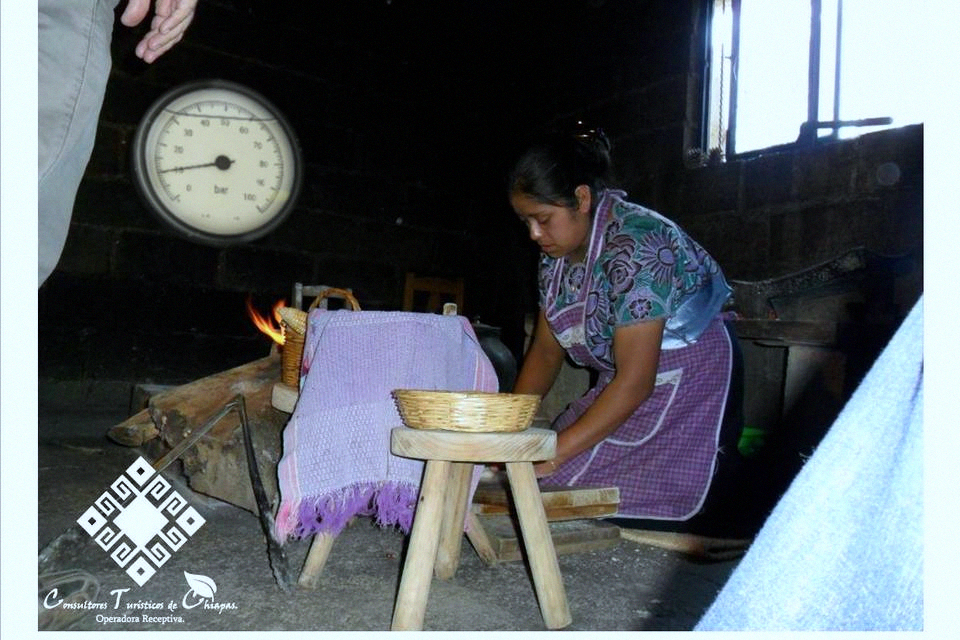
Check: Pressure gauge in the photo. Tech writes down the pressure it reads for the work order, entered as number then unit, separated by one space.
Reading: 10 bar
